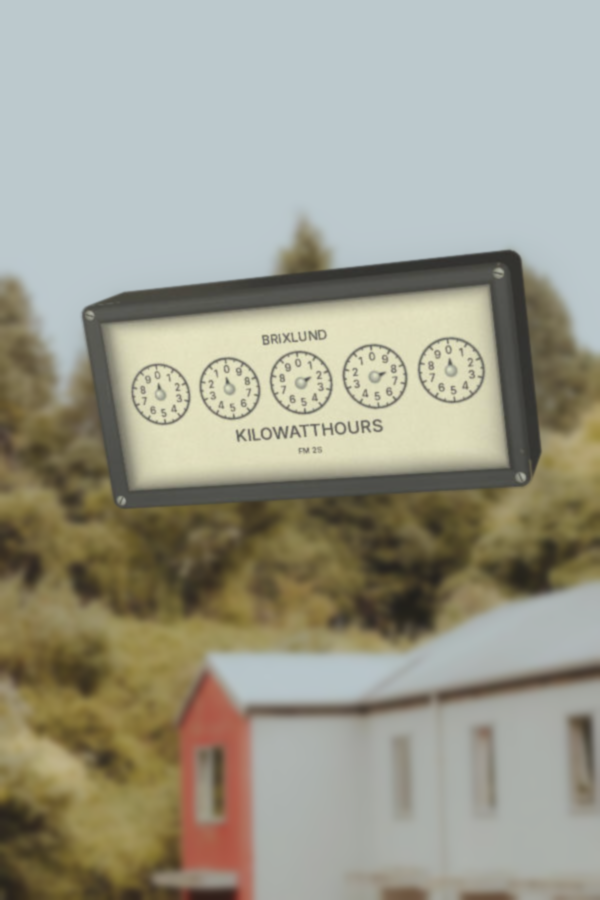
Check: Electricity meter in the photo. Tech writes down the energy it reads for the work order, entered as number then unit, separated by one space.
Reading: 180 kWh
